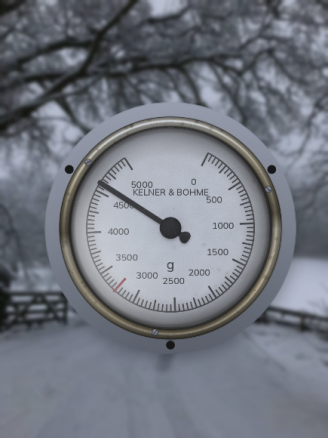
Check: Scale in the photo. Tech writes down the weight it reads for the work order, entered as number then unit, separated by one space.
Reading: 4600 g
